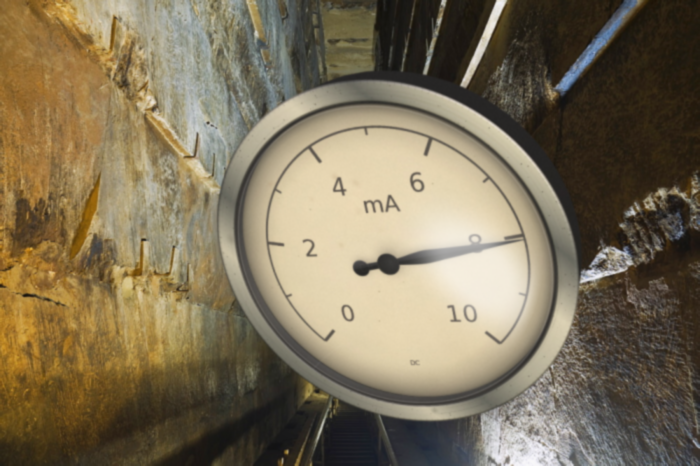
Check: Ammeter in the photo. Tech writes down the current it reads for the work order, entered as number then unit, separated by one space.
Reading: 8 mA
